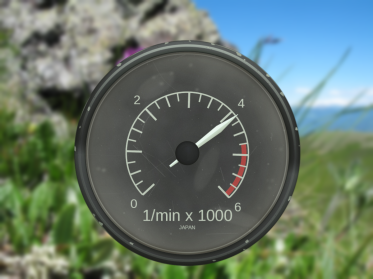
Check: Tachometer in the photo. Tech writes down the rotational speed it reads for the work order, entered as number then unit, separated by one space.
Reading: 4125 rpm
